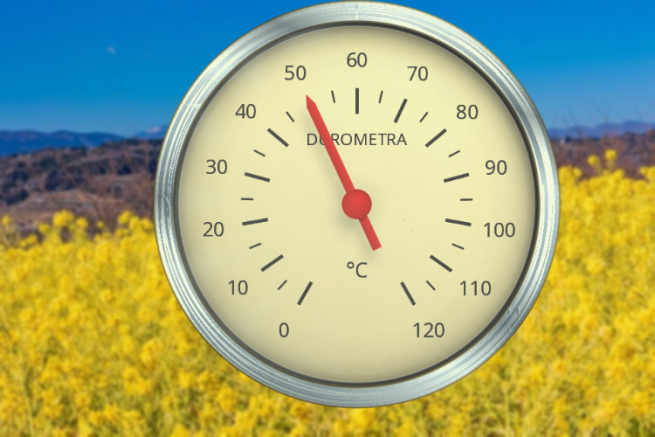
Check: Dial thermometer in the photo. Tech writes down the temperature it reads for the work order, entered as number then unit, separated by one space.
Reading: 50 °C
